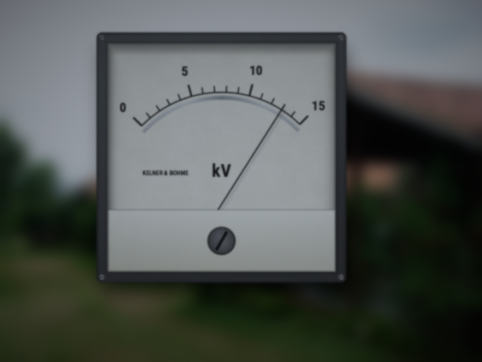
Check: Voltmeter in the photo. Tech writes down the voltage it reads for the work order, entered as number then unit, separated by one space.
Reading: 13 kV
